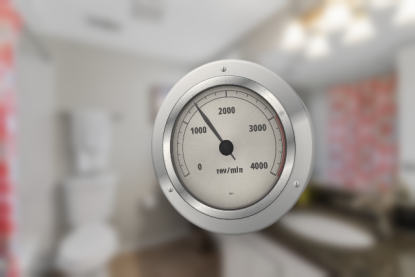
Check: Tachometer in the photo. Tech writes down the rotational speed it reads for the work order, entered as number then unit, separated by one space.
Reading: 1400 rpm
